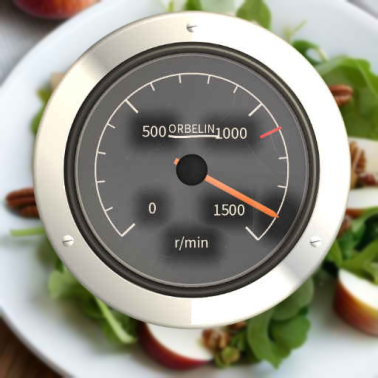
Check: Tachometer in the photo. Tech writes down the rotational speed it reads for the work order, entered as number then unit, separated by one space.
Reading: 1400 rpm
